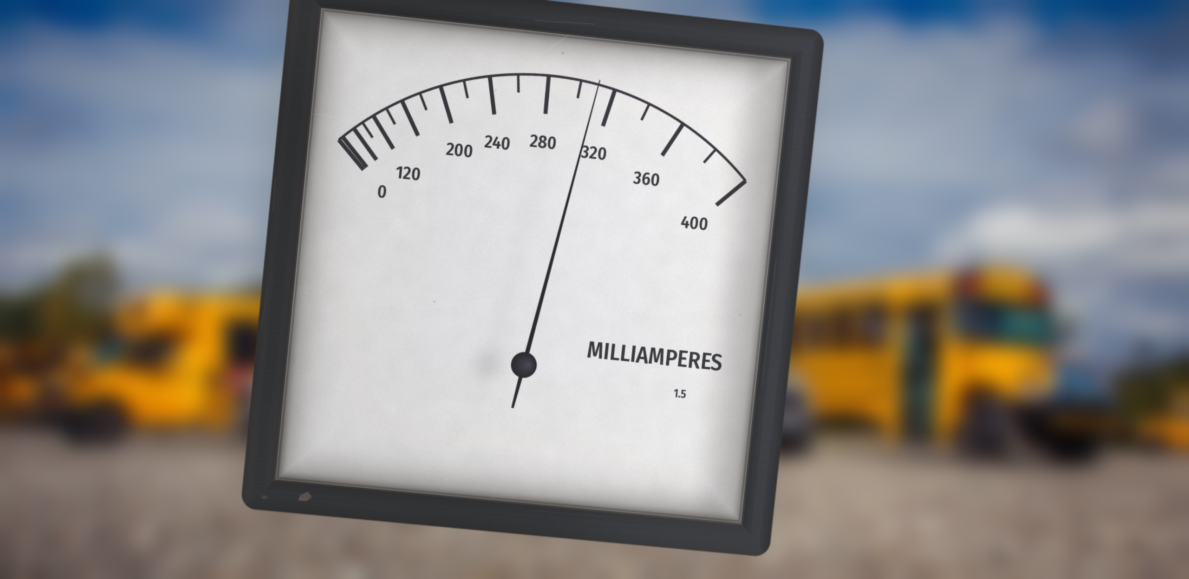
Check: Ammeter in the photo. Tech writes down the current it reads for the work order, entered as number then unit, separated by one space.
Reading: 310 mA
